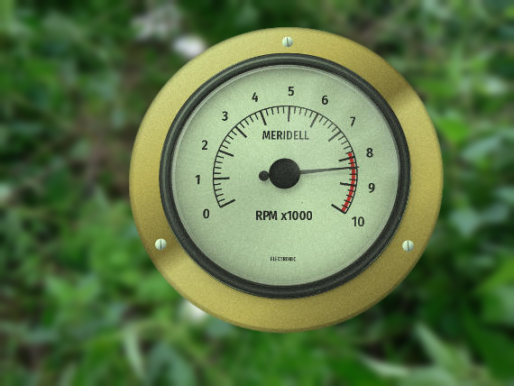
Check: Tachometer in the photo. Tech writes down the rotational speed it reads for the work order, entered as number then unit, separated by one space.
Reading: 8400 rpm
